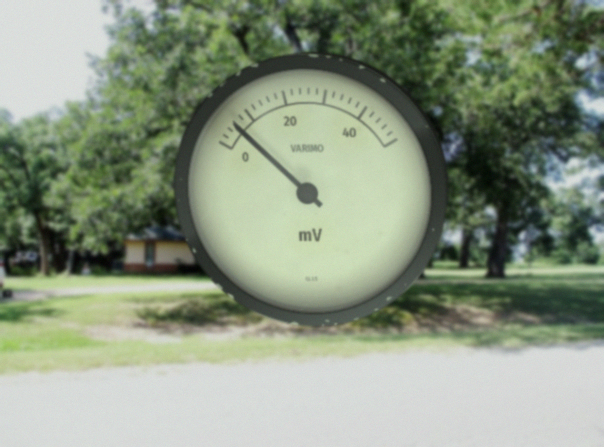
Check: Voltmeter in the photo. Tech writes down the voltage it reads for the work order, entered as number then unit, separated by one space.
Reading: 6 mV
